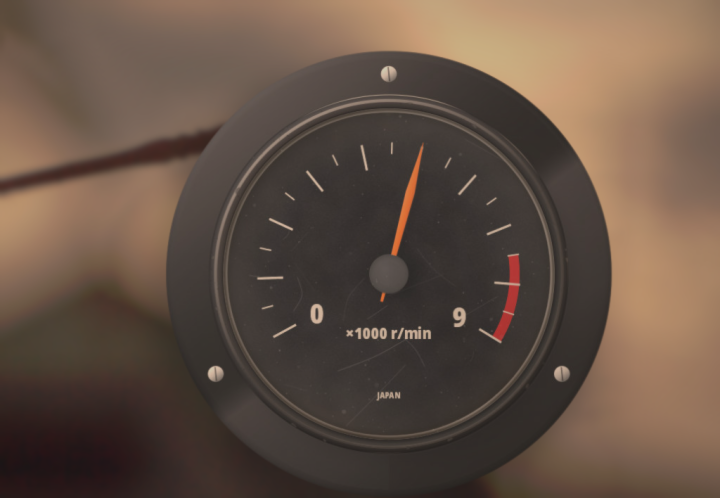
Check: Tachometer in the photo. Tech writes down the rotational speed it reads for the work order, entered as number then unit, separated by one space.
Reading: 5000 rpm
